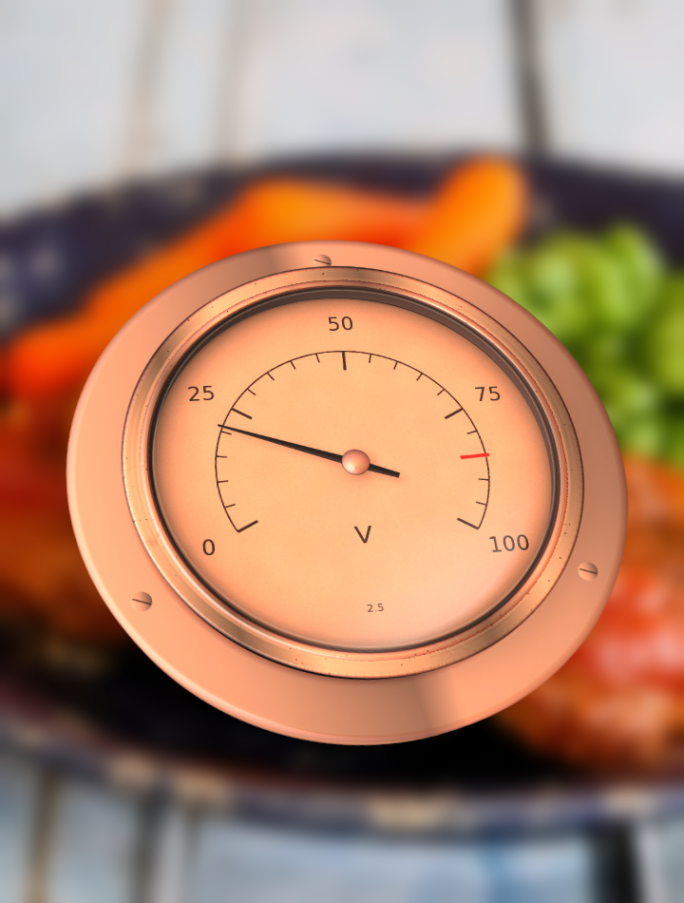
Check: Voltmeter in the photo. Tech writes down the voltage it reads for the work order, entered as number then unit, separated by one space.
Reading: 20 V
